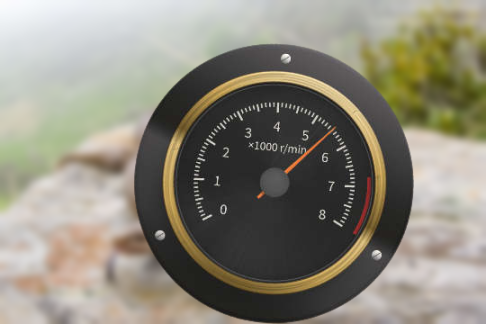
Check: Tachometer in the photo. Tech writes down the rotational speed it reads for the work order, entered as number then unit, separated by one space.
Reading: 5500 rpm
